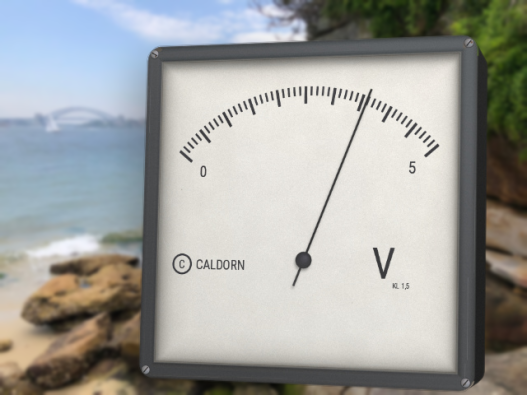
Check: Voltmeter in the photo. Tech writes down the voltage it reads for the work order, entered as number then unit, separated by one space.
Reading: 3.6 V
